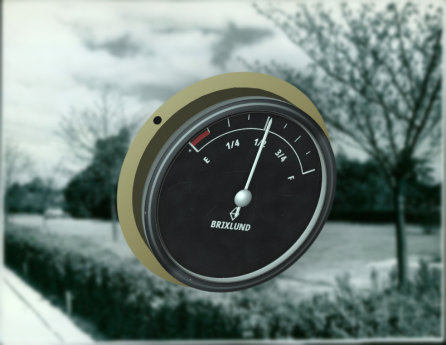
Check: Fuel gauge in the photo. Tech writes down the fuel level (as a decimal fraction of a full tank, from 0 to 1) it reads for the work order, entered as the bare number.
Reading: 0.5
